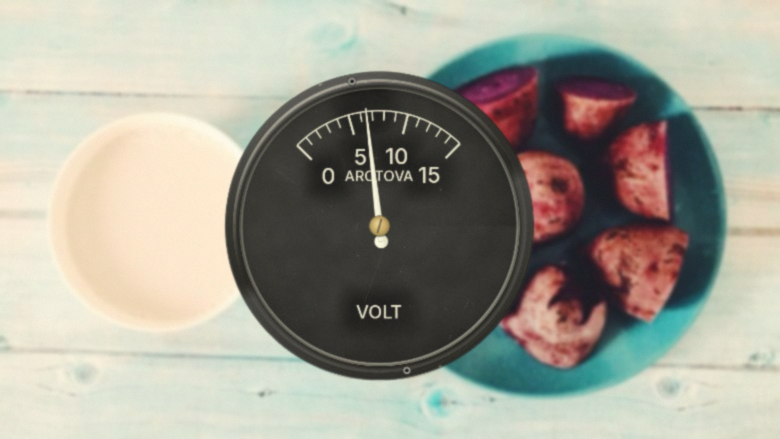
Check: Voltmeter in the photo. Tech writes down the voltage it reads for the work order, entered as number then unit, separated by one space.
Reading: 6.5 V
